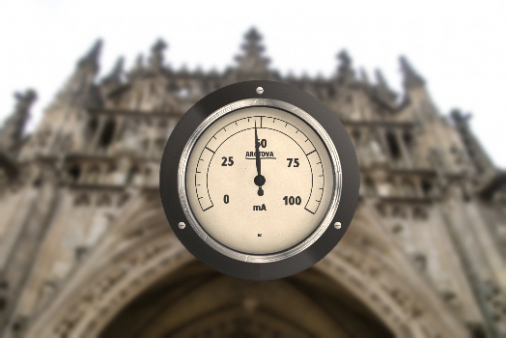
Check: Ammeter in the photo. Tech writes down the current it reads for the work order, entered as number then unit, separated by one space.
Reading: 47.5 mA
